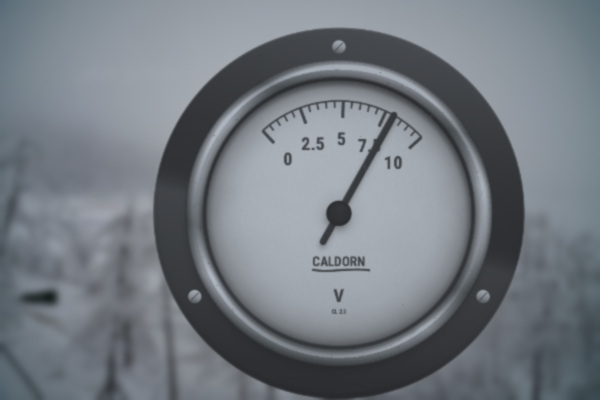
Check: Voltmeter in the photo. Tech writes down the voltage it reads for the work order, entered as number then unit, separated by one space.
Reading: 8 V
